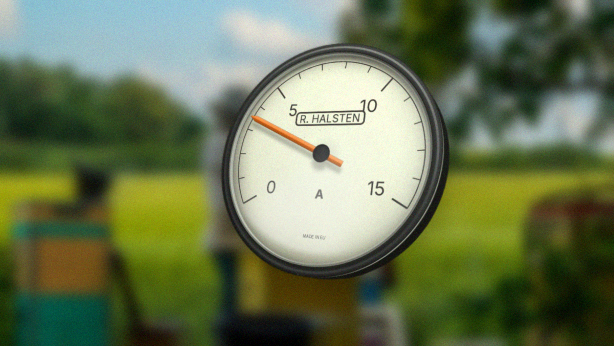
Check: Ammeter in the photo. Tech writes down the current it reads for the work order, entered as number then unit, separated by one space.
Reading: 3.5 A
